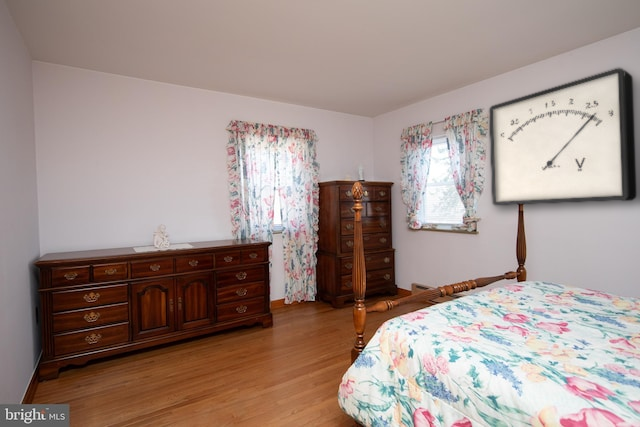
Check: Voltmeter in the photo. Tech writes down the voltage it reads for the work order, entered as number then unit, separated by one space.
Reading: 2.75 V
